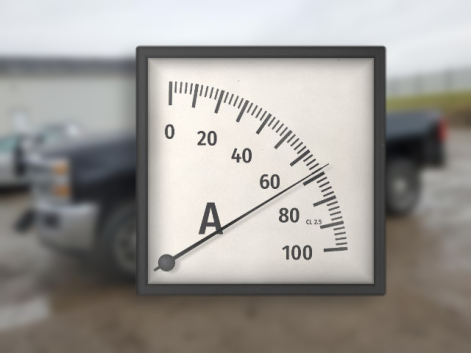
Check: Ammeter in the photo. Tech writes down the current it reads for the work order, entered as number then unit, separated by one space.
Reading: 68 A
